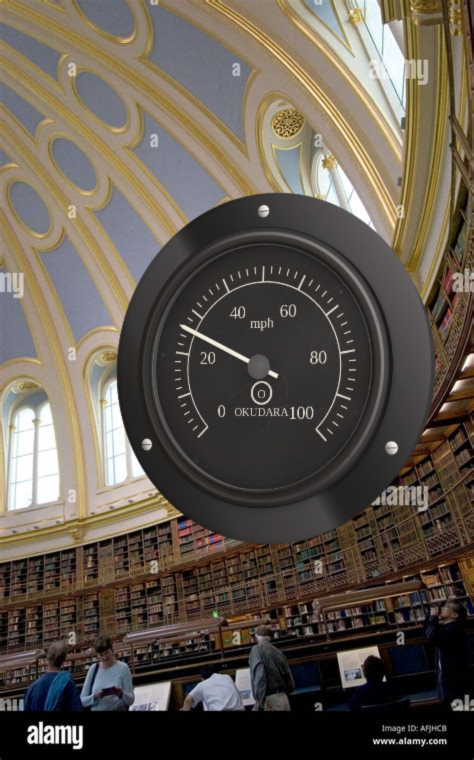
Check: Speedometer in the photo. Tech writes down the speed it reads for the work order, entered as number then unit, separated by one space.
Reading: 26 mph
